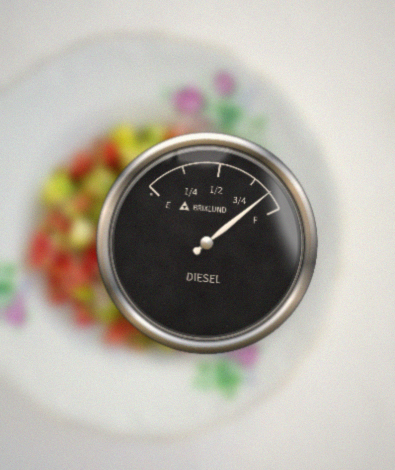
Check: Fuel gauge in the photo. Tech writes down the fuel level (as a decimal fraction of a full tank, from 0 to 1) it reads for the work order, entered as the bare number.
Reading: 0.875
